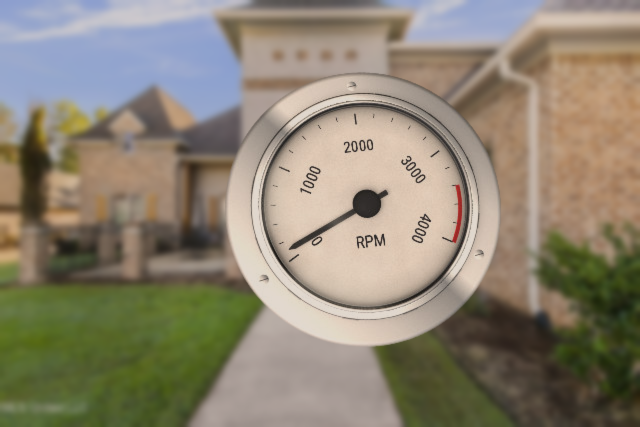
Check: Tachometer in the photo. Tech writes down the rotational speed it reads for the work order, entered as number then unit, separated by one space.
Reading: 100 rpm
